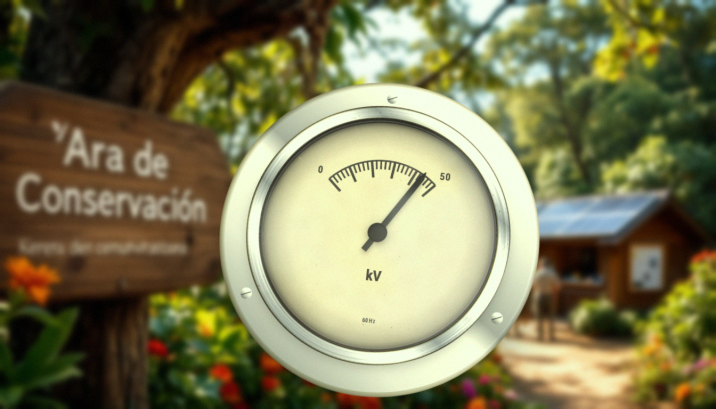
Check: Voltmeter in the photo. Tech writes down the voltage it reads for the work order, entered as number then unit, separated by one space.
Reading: 44 kV
